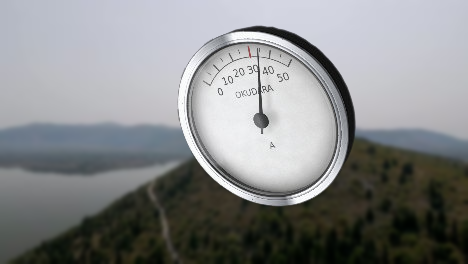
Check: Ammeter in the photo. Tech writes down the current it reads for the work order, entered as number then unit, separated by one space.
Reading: 35 A
